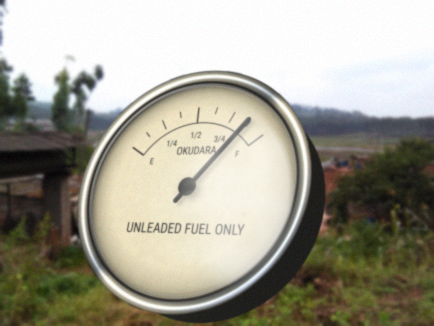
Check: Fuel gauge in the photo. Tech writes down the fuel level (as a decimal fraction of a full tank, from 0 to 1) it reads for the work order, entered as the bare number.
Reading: 0.875
